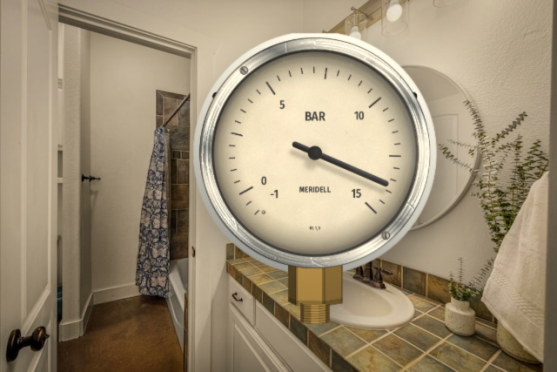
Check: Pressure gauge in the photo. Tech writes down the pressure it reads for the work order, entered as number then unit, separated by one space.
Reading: 13.75 bar
